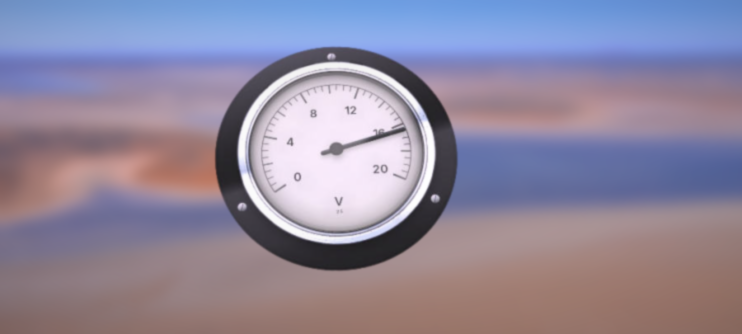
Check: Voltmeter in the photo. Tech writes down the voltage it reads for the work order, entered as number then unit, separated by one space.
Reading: 16.5 V
